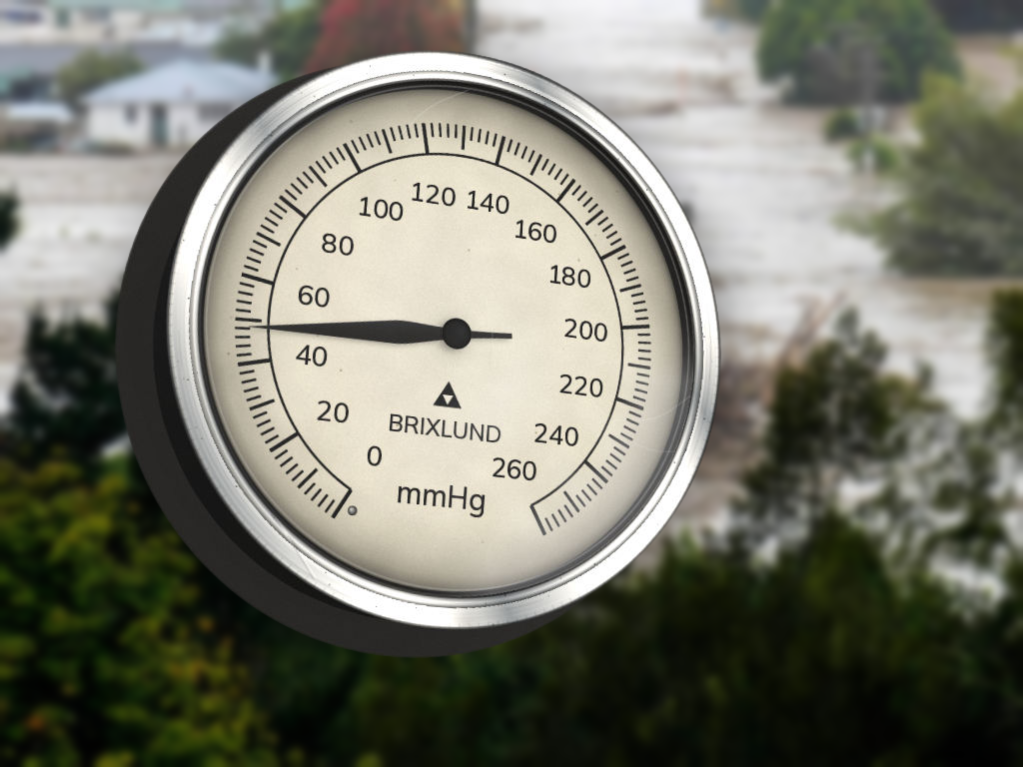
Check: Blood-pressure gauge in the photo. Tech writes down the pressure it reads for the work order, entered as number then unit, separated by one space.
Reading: 48 mmHg
